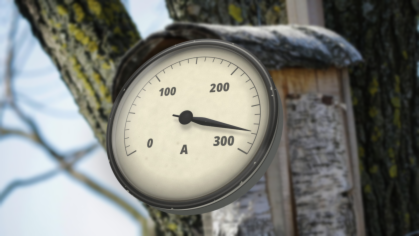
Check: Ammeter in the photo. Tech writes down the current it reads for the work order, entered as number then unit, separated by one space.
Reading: 280 A
